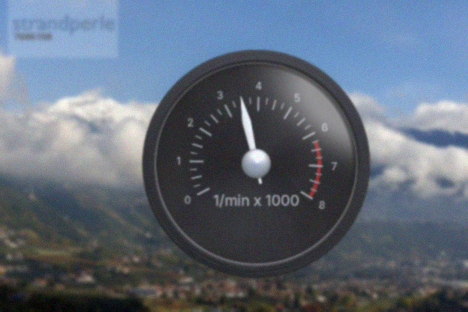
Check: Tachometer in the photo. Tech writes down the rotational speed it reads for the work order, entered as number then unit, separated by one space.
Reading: 3500 rpm
